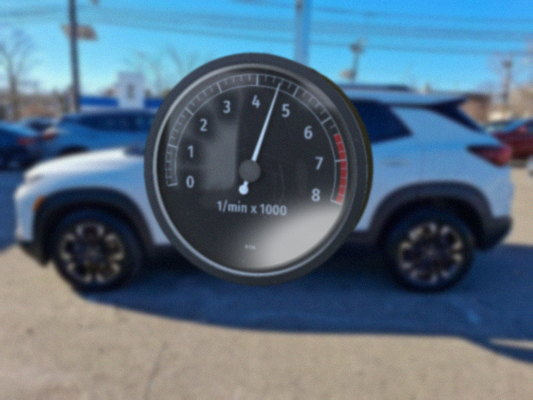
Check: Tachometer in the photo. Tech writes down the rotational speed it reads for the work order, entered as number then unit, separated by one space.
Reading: 4600 rpm
